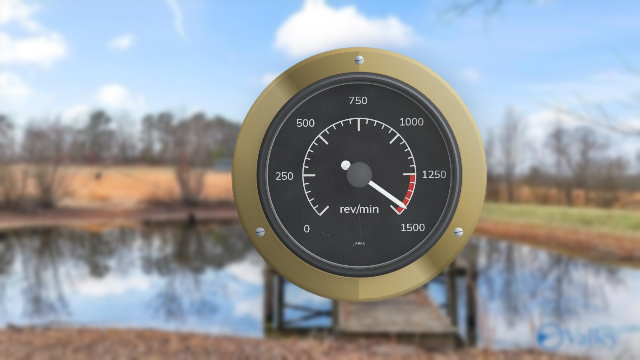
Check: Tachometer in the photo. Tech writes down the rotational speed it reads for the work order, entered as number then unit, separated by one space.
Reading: 1450 rpm
